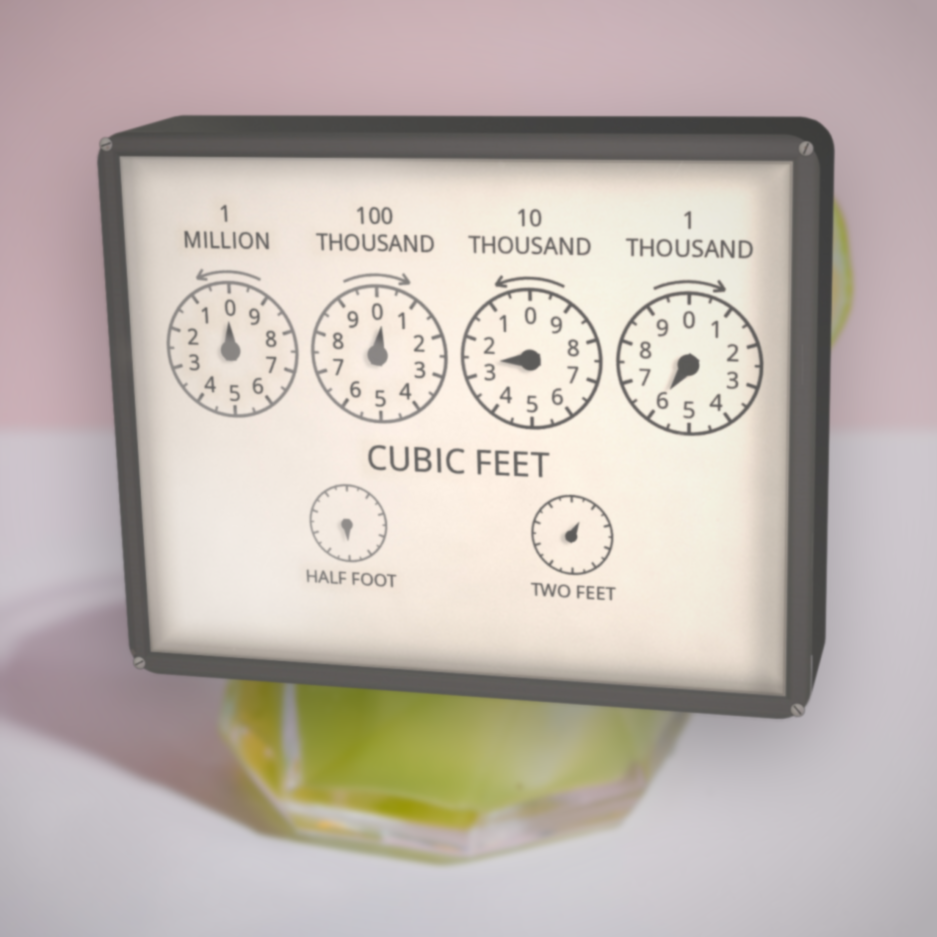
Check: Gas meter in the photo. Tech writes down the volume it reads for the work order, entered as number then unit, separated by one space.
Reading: 2600 ft³
